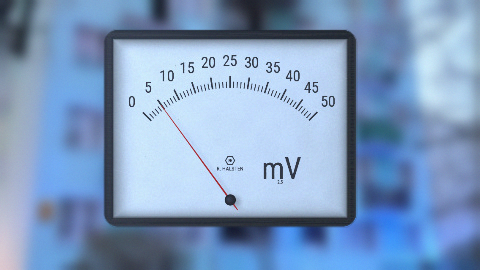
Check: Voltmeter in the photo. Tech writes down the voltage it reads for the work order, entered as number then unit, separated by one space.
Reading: 5 mV
